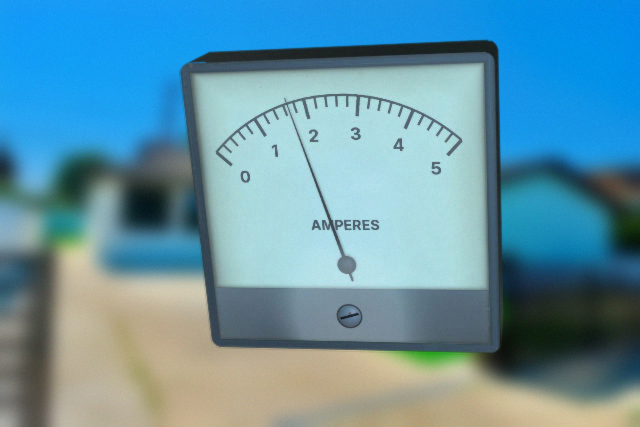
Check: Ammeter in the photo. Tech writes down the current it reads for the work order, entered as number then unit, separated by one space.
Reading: 1.7 A
